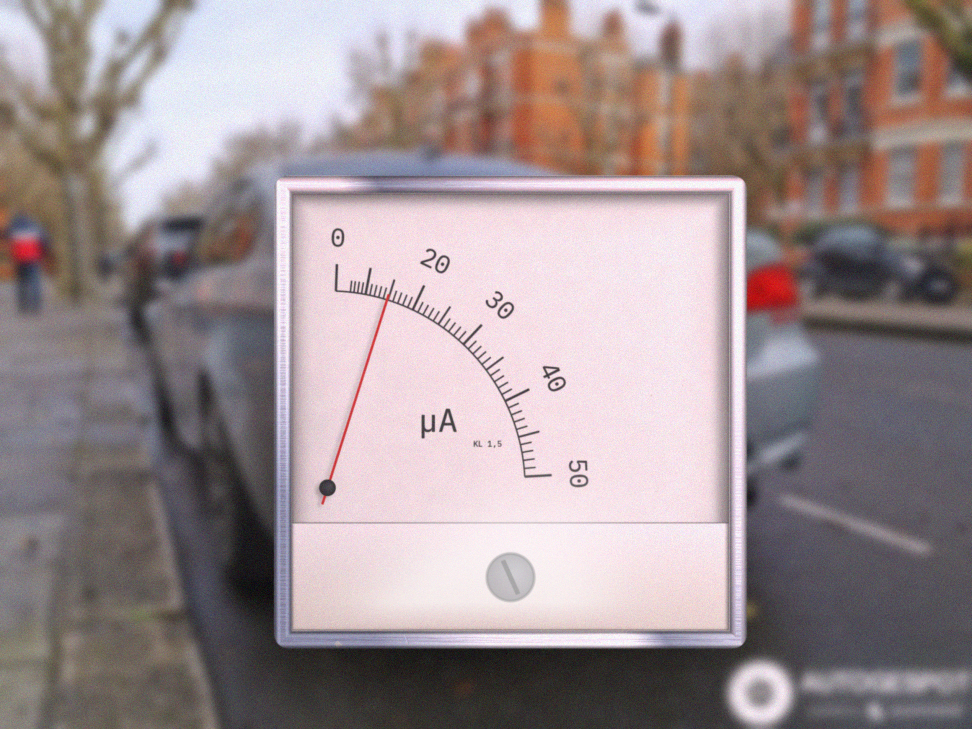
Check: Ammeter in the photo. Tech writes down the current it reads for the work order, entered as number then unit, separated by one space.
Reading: 15 µA
